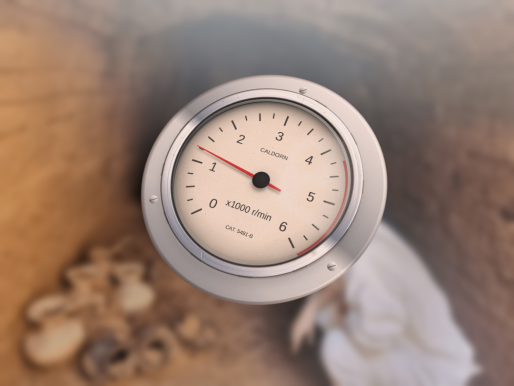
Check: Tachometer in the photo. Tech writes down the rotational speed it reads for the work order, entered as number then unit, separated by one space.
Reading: 1250 rpm
